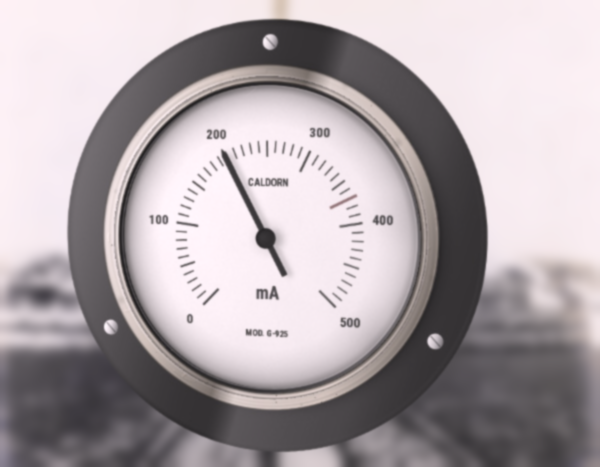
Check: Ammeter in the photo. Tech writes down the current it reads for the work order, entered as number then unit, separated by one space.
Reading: 200 mA
